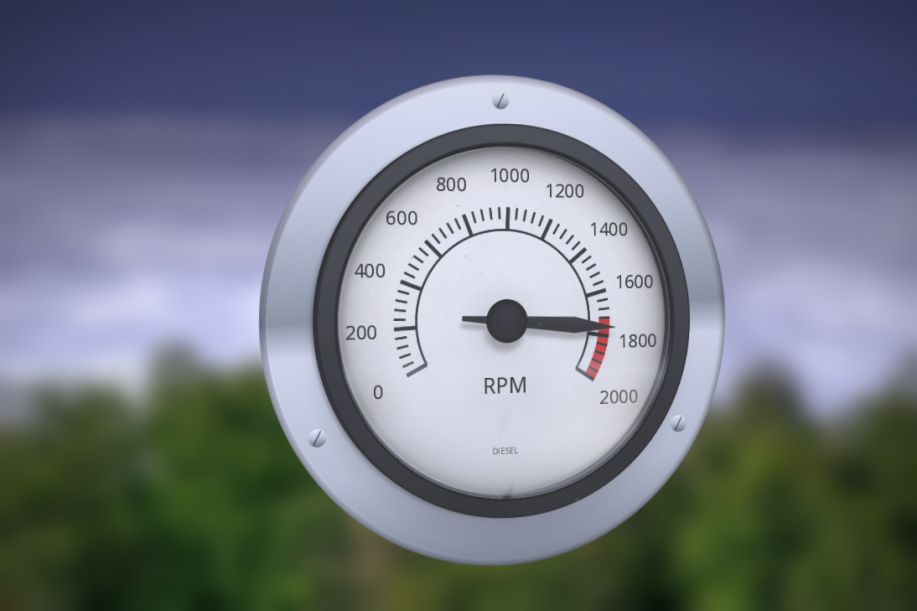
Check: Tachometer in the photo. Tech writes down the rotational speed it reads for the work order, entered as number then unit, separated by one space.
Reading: 1760 rpm
